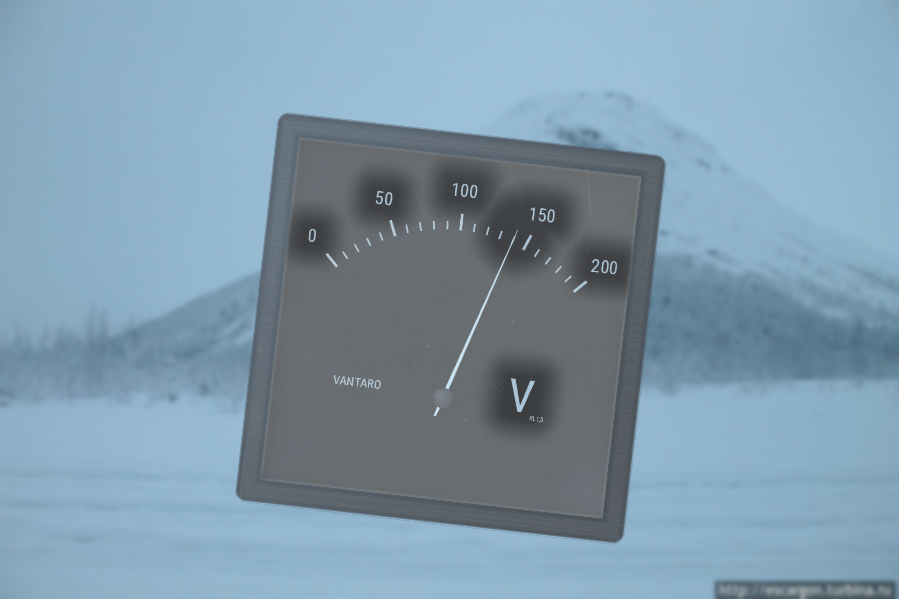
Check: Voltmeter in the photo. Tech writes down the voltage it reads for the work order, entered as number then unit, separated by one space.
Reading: 140 V
